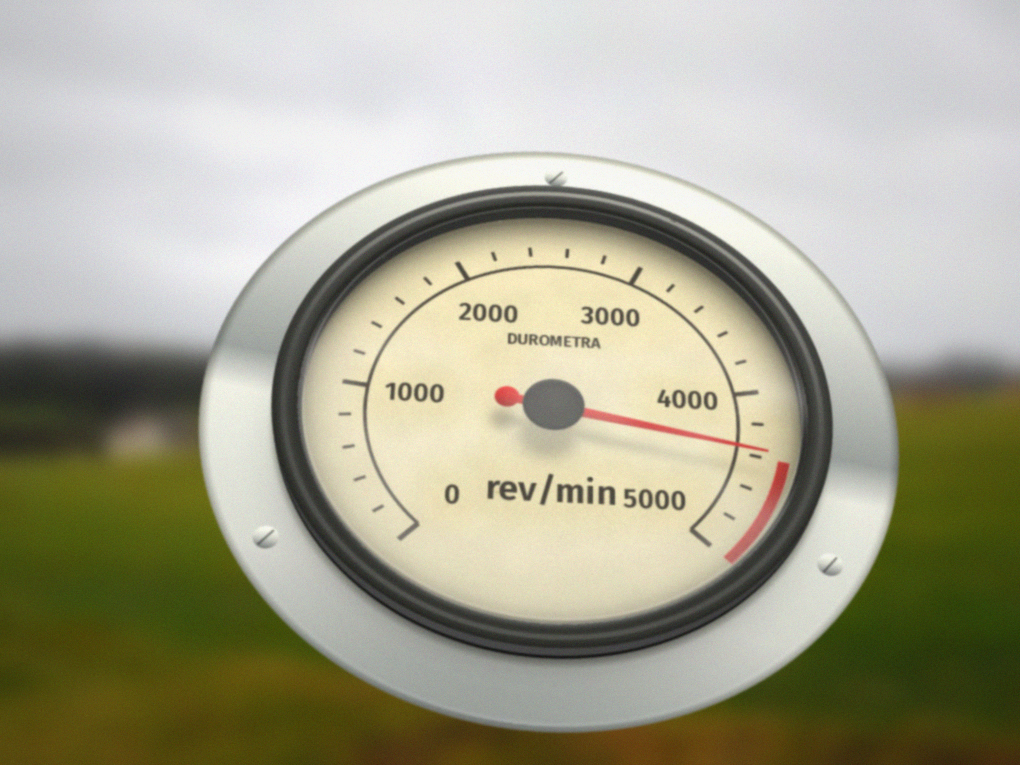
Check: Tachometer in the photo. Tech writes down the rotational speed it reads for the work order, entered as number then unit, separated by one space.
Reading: 4400 rpm
